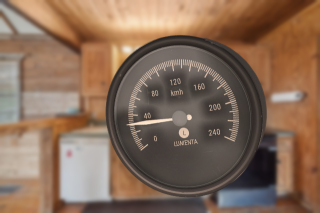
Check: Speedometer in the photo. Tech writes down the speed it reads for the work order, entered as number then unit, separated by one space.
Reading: 30 km/h
